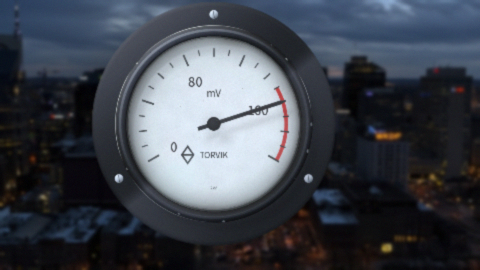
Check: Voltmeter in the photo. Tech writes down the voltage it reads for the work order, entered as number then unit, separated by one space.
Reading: 160 mV
